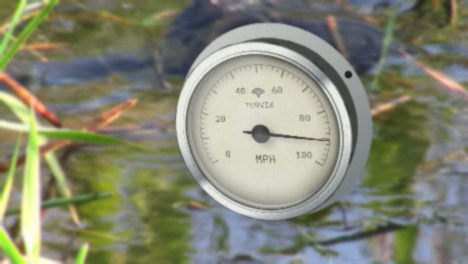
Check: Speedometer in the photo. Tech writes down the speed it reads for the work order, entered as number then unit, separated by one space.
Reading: 90 mph
